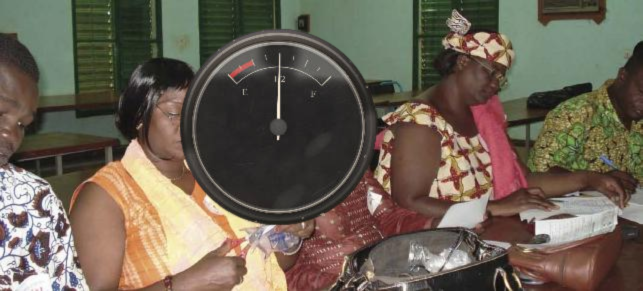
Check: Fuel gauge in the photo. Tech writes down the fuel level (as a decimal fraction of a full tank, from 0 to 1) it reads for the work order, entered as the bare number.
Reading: 0.5
